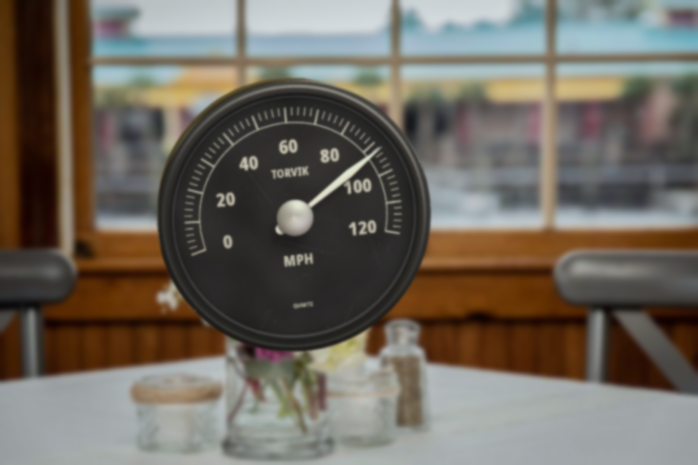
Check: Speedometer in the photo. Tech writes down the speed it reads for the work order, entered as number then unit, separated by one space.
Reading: 92 mph
